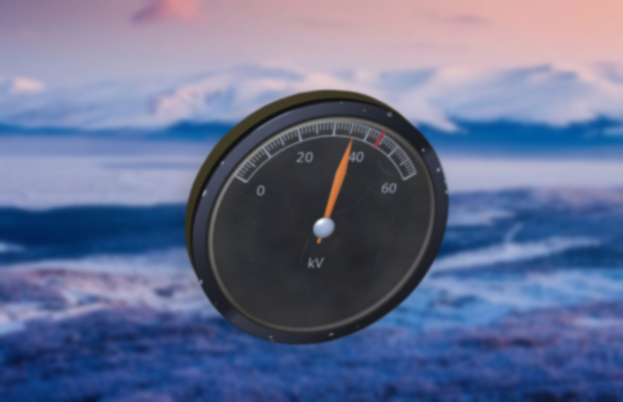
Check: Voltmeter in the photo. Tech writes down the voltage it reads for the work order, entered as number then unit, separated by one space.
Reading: 35 kV
